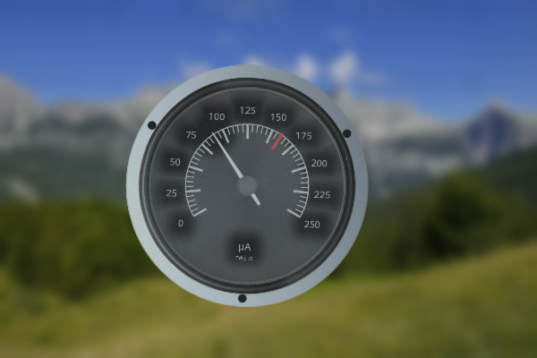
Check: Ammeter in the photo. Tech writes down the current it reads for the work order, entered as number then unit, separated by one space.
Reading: 90 µA
